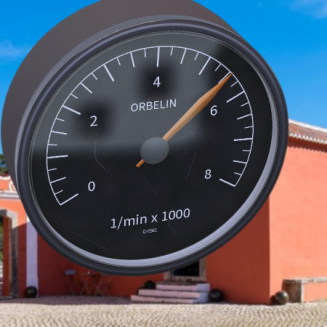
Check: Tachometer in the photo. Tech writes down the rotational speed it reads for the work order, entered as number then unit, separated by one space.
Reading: 5500 rpm
